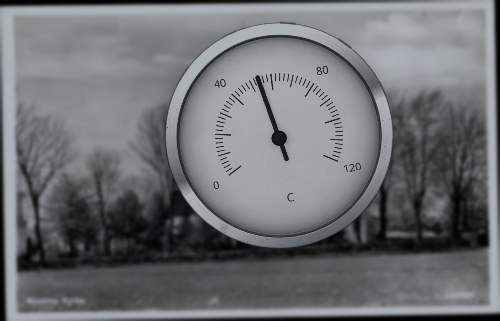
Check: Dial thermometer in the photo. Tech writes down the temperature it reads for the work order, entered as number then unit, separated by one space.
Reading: 54 °C
